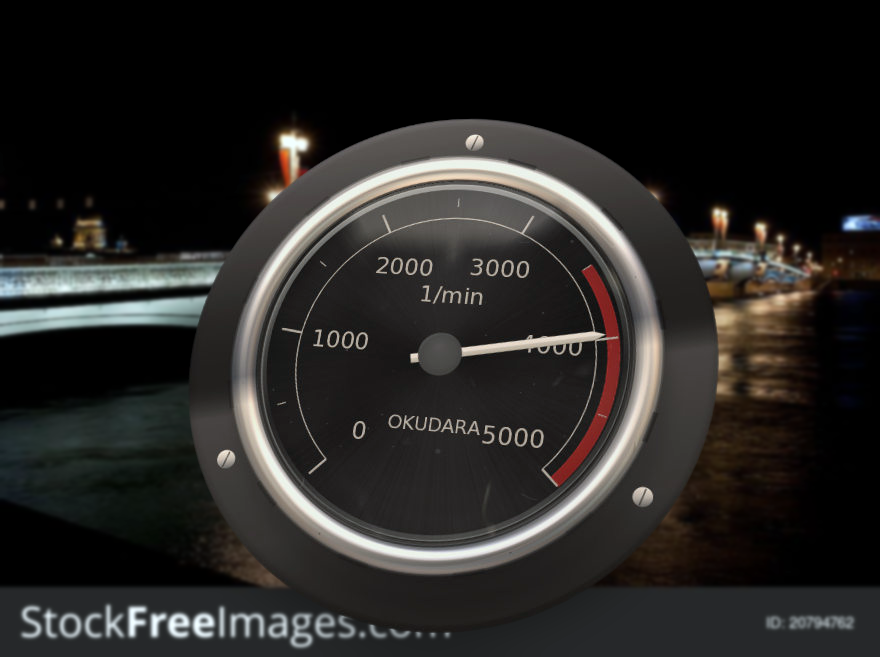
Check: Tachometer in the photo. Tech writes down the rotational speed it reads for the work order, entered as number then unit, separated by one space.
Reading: 4000 rpm
